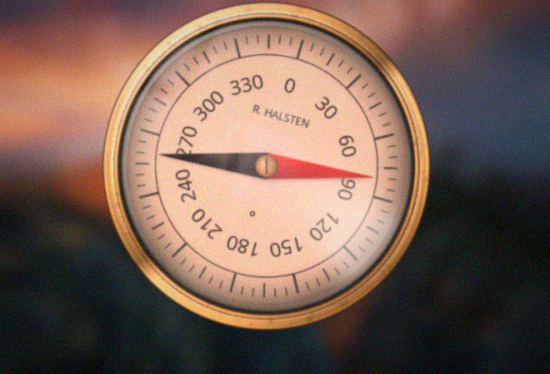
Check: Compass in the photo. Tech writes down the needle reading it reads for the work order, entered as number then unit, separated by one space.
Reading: 80 °
